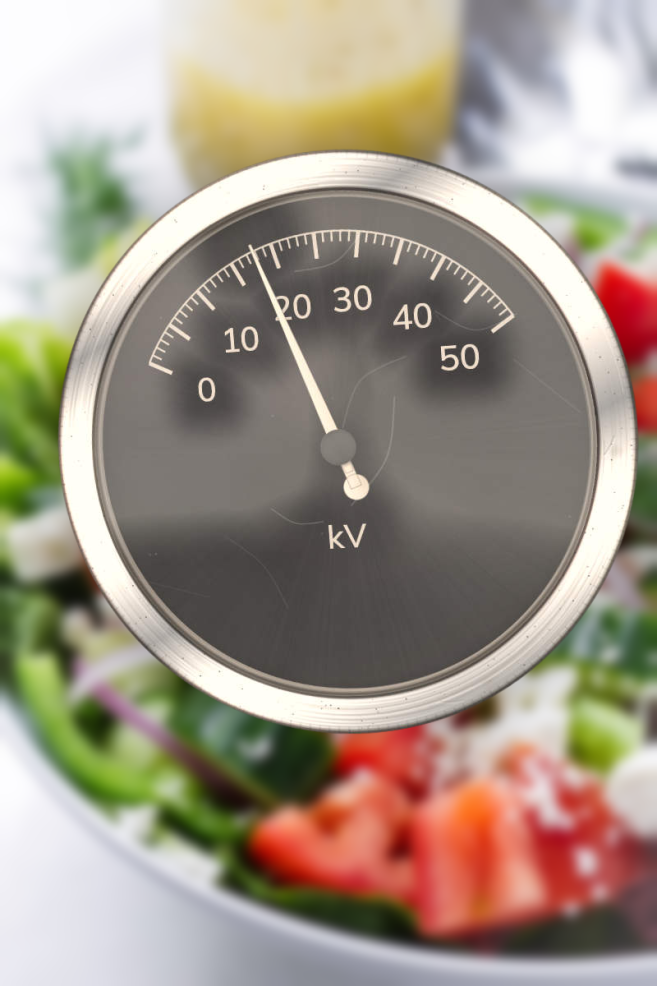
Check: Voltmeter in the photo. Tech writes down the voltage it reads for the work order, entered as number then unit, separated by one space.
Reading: 18 kV
